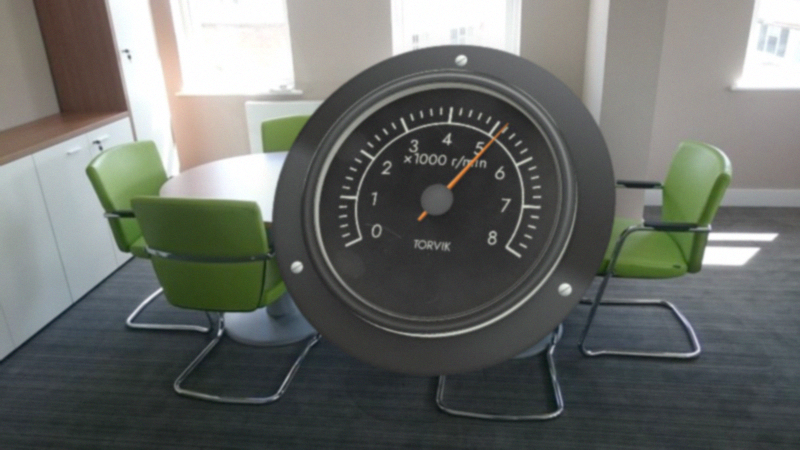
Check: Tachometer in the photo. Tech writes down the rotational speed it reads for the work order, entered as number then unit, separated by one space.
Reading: 5200 rpm
